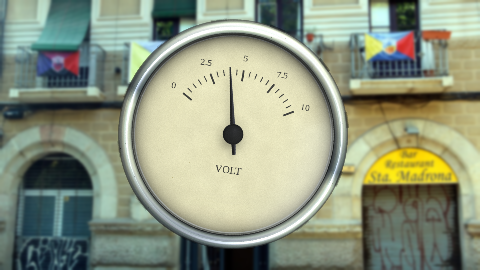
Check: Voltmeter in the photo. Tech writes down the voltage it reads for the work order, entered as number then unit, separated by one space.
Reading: 4 V
